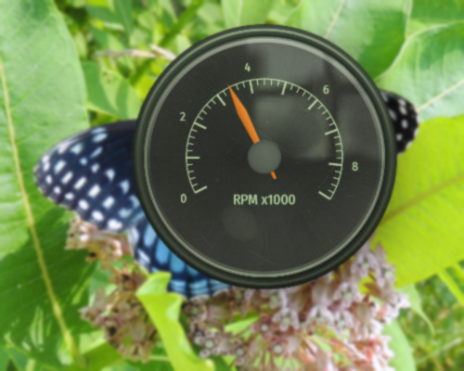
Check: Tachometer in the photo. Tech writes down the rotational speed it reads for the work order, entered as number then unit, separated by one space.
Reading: 3400 rpm
